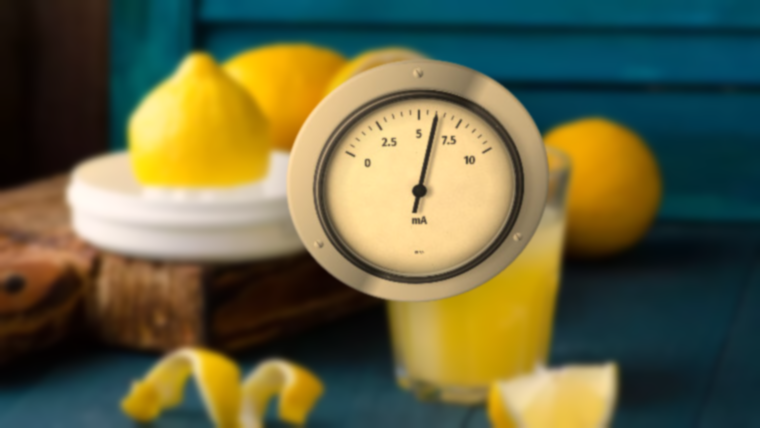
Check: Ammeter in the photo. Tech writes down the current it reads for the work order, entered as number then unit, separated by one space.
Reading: 6 mA
